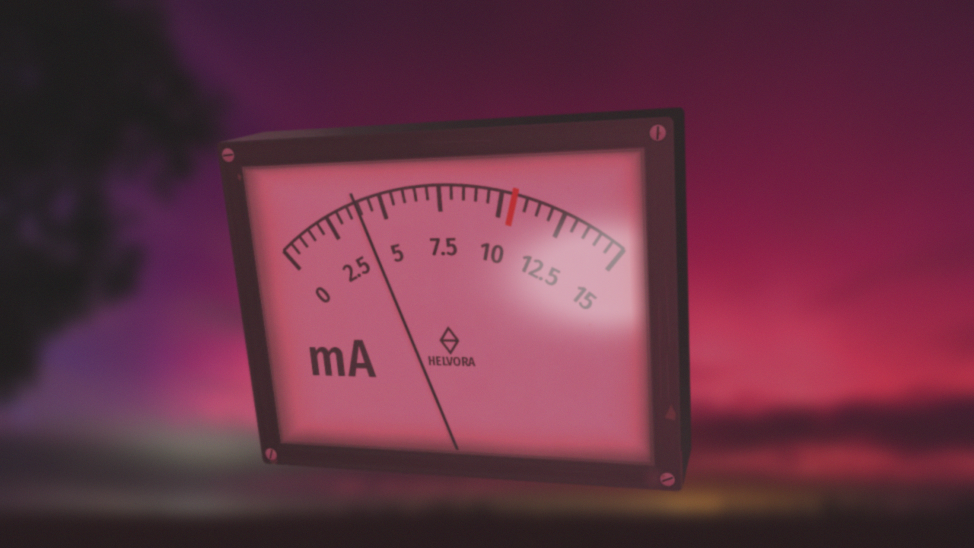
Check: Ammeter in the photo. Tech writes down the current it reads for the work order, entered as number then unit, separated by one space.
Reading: 4 mA
